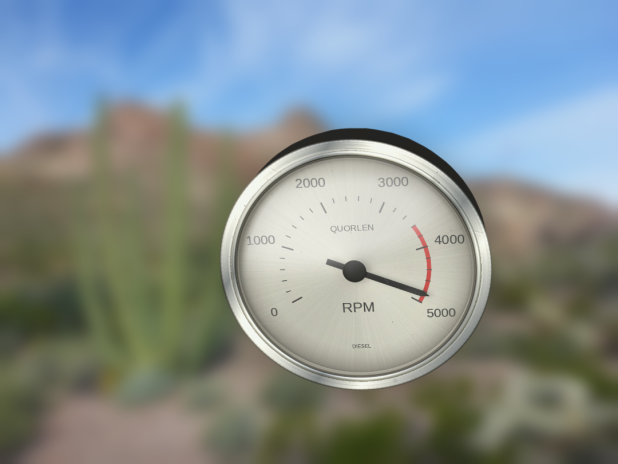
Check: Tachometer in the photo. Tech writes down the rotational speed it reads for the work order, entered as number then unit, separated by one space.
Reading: 4800 rpm
